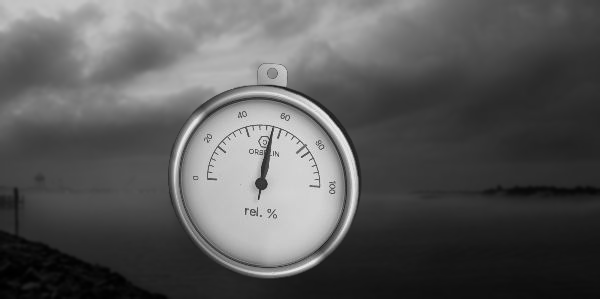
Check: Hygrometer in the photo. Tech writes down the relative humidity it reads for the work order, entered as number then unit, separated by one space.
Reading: 56 %
